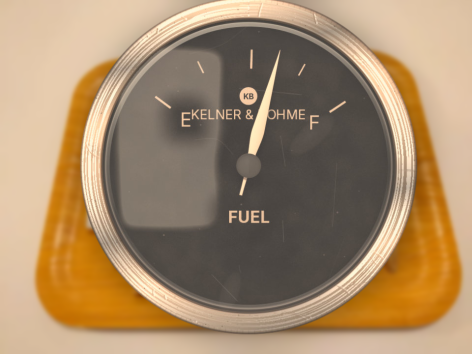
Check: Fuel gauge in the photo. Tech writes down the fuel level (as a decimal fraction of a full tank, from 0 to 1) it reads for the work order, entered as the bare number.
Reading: 0.625
